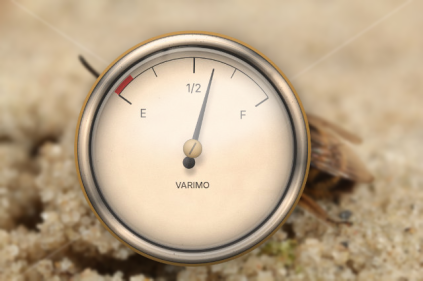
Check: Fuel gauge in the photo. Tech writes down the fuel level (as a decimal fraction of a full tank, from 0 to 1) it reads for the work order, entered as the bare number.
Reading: 0.625
